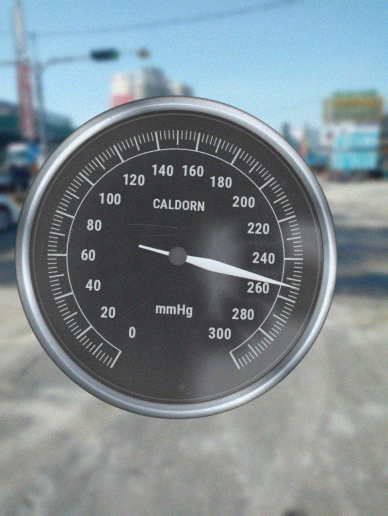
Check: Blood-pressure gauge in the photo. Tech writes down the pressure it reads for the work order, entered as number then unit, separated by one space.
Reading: 254 mmHg
